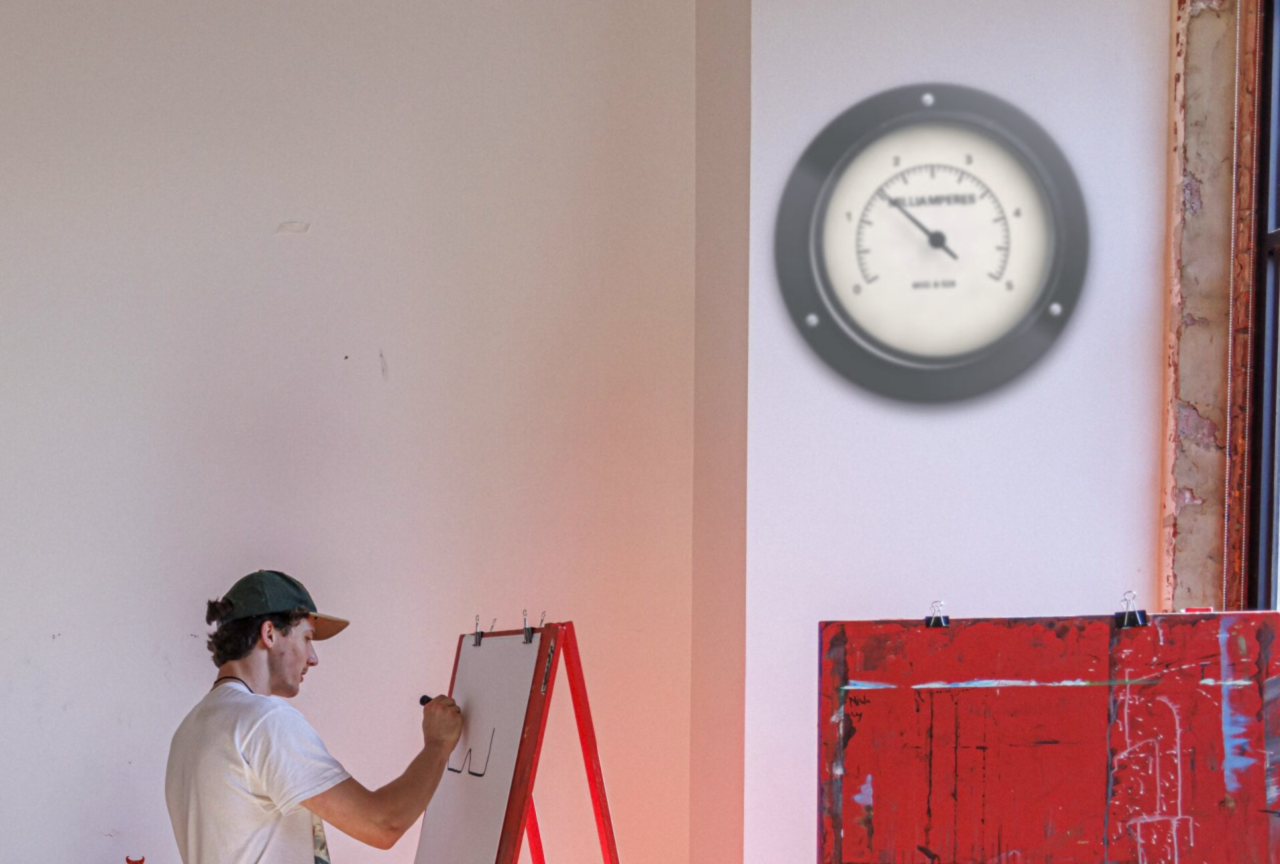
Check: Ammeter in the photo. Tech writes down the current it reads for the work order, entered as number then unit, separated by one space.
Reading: 1.5 mA
